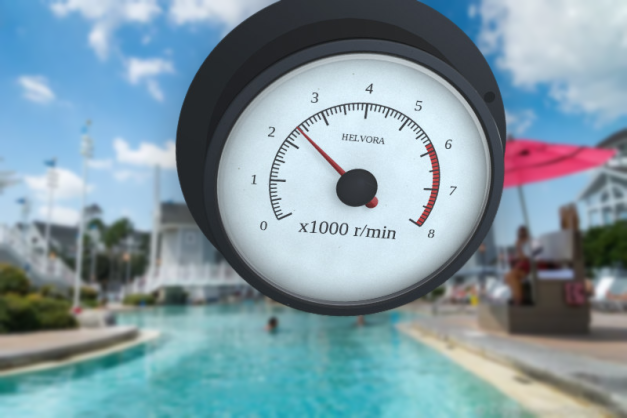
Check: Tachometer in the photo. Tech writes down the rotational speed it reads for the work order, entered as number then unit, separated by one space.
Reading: 2400 rpm
